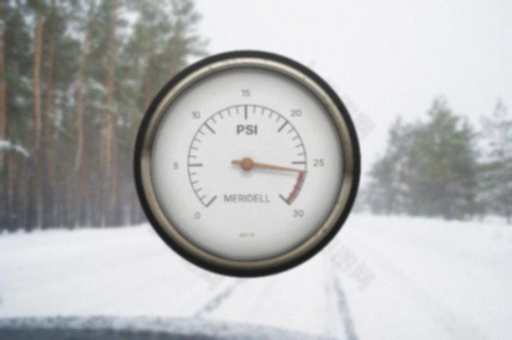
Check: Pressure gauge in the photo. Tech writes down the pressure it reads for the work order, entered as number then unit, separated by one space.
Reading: 26 psi
